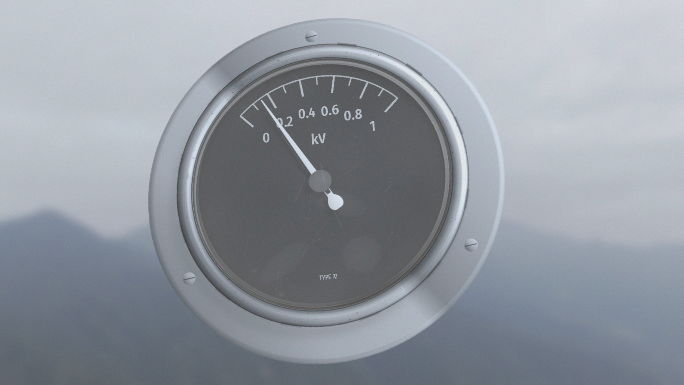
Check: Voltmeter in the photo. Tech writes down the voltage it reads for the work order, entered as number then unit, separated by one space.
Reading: 0.15 kV
